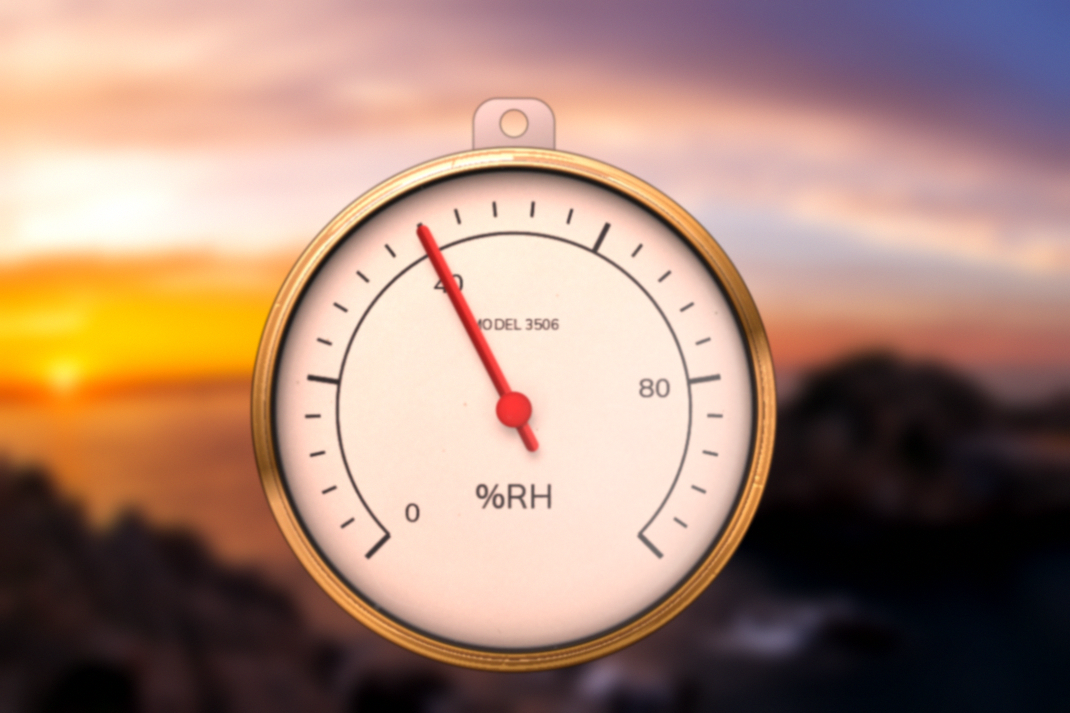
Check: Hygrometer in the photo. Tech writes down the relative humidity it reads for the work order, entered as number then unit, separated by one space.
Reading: 40 %
